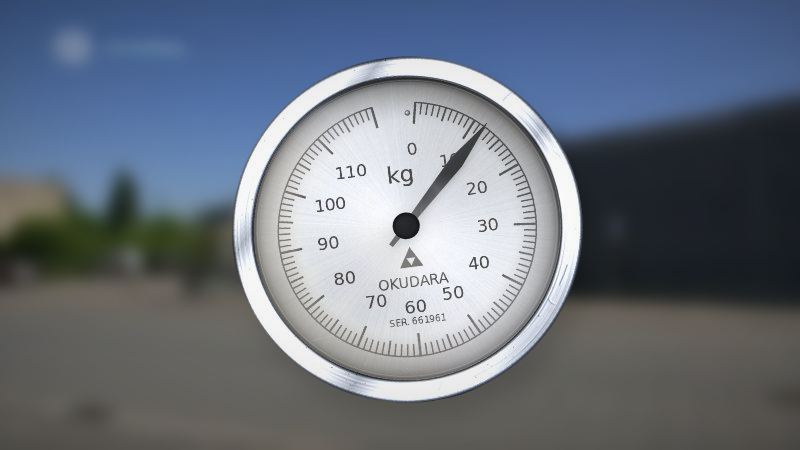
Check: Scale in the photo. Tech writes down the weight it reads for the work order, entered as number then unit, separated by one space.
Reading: 12 kg
